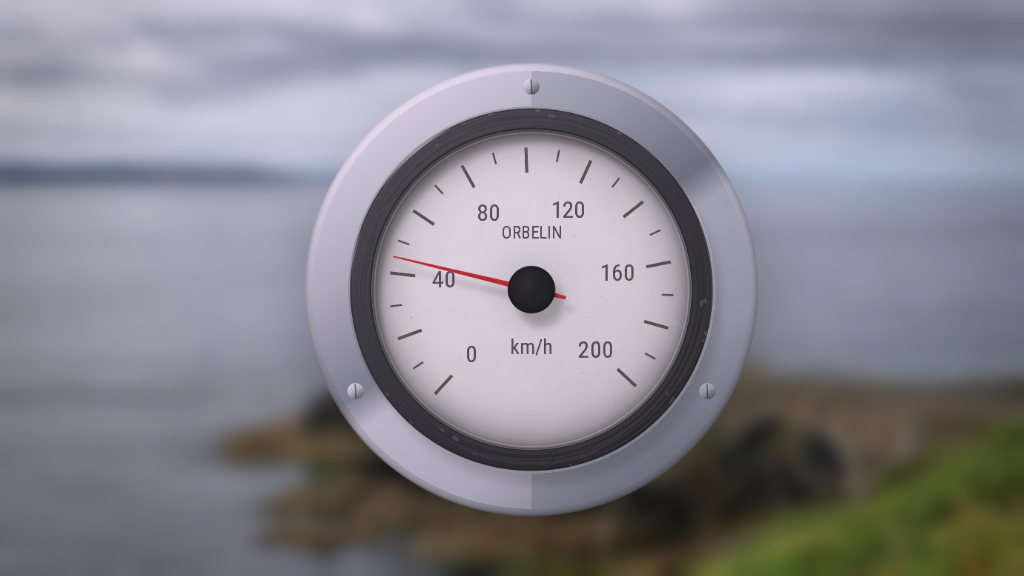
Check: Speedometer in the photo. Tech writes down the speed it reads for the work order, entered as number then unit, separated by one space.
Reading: 45 km/h
